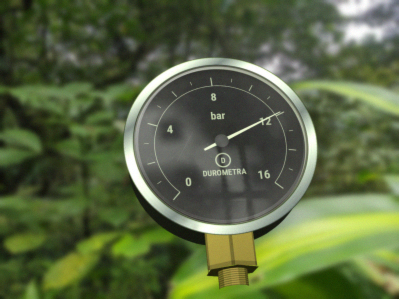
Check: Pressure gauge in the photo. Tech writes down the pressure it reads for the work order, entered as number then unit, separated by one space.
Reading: 12 bar
